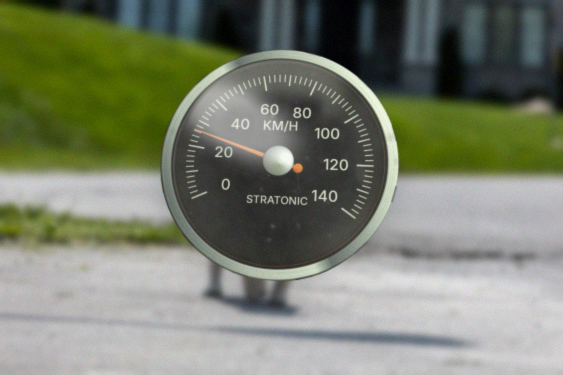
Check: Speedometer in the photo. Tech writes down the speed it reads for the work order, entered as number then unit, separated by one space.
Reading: 26 km/h
